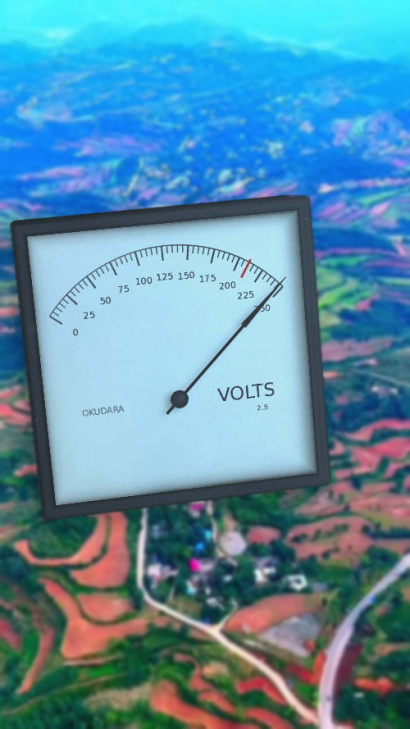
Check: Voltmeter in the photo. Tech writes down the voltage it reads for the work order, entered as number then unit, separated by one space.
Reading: 245 V
